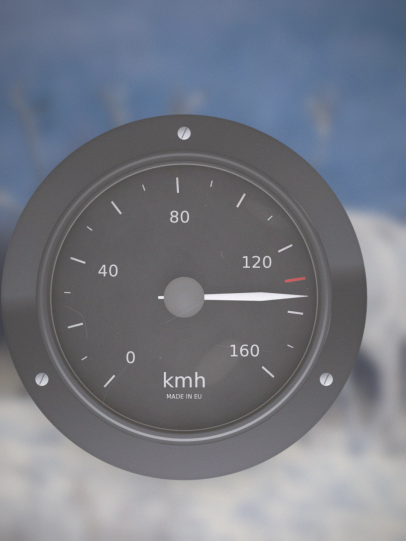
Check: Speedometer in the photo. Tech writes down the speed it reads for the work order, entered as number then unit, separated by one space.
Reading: 135 km/h
